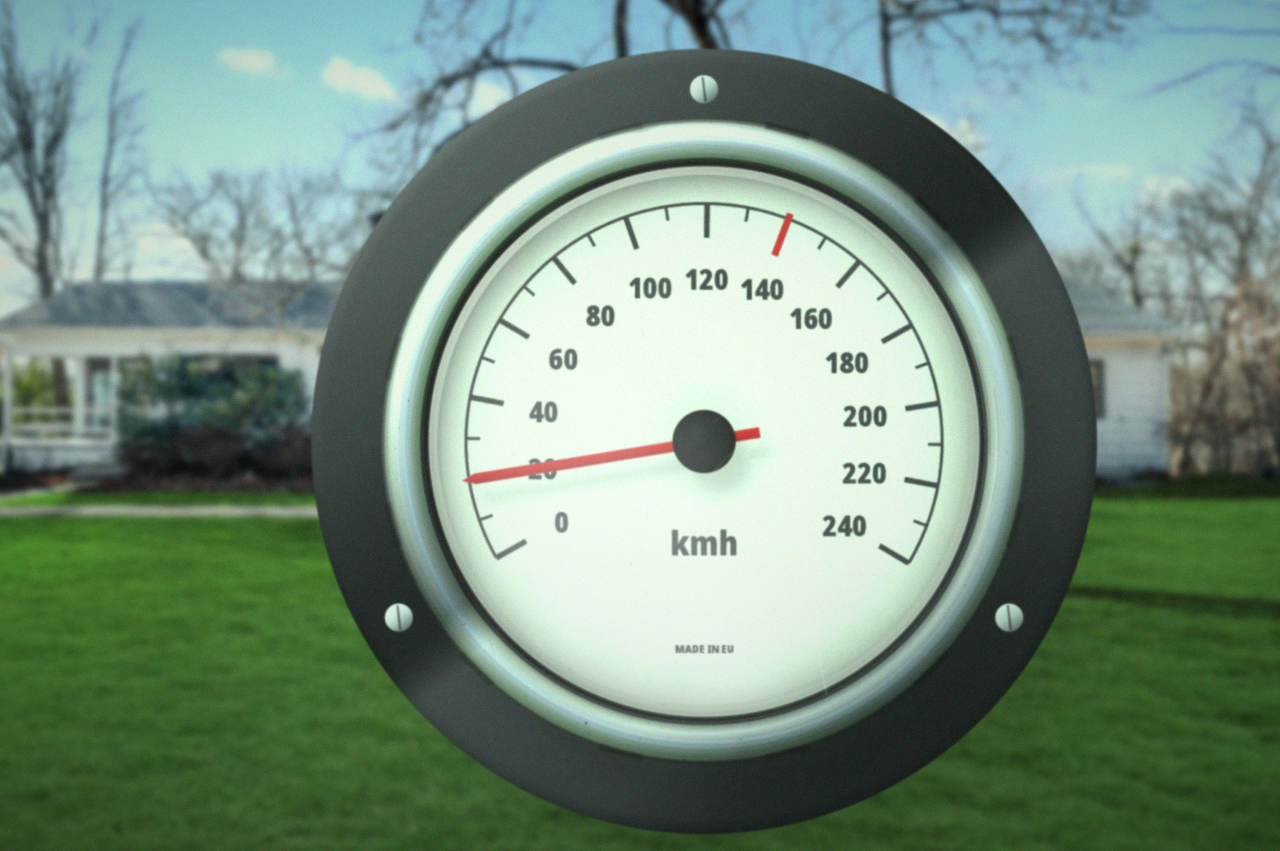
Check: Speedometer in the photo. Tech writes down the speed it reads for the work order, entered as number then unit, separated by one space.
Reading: 20 km/h
